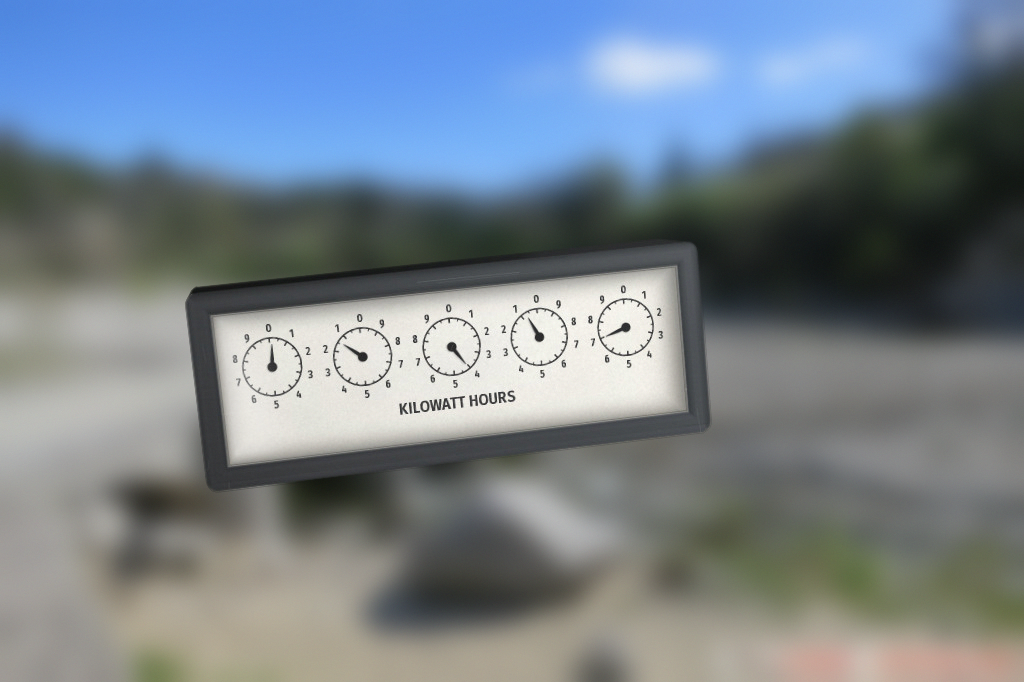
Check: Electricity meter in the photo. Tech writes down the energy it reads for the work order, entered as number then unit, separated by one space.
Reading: 1407 kWh
